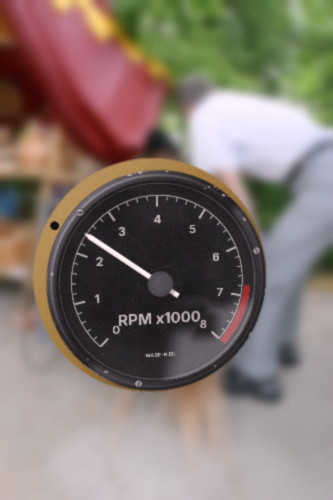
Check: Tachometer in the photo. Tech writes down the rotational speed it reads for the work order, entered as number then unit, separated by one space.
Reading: 2400 rpm
